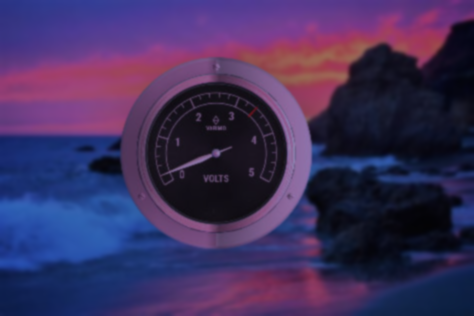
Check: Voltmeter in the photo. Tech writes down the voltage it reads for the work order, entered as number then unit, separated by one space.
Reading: 0.2 V
